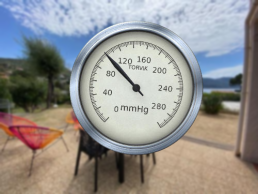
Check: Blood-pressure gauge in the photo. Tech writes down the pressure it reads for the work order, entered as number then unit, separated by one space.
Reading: 100 mmHg
